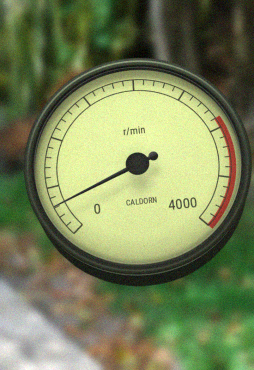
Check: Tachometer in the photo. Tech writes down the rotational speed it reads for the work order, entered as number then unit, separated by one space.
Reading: 300 rpm
